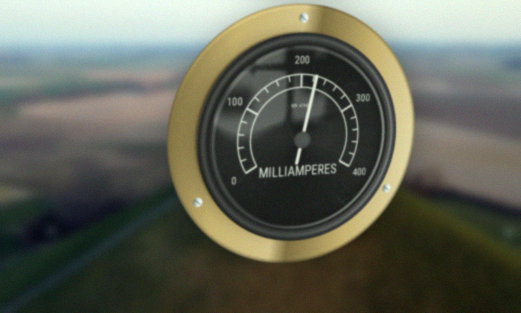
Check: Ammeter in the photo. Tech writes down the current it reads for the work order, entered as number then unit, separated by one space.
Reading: 220 mA
